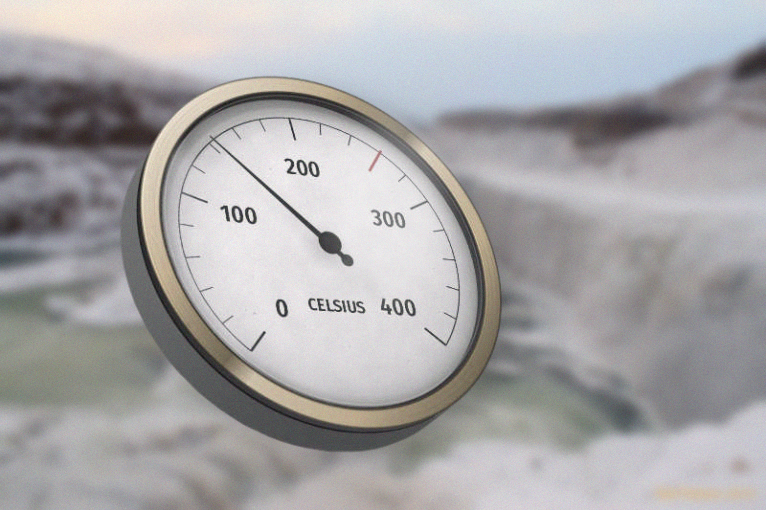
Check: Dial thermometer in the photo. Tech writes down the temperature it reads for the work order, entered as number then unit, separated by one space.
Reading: 140 °C
